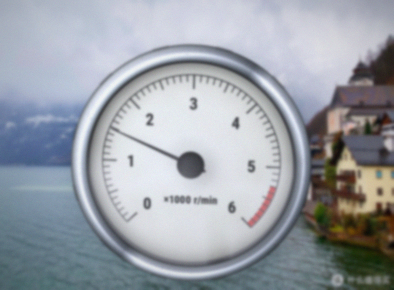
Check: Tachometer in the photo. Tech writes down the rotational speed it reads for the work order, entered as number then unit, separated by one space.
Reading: 1500 rpm
